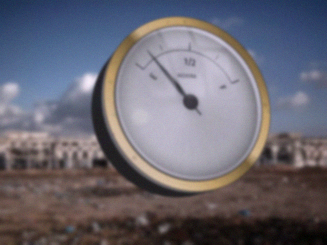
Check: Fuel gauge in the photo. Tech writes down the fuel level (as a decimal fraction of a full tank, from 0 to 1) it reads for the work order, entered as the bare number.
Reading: 0.125
